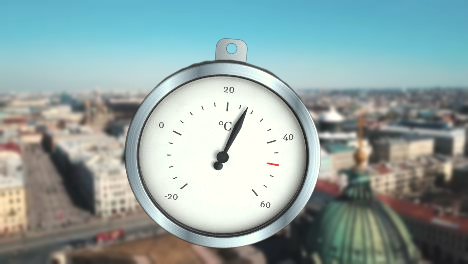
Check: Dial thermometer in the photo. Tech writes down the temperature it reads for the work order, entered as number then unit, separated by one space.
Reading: 26 °C
